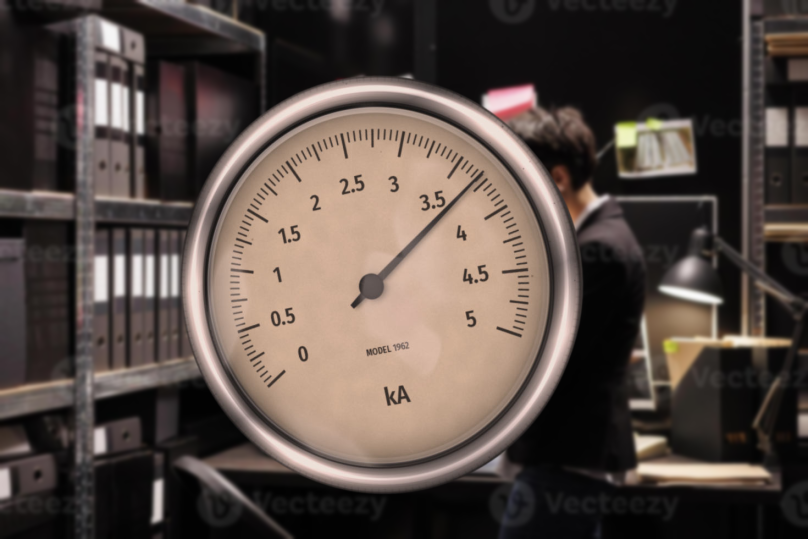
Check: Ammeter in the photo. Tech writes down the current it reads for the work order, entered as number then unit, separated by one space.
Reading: 3.7 kA
